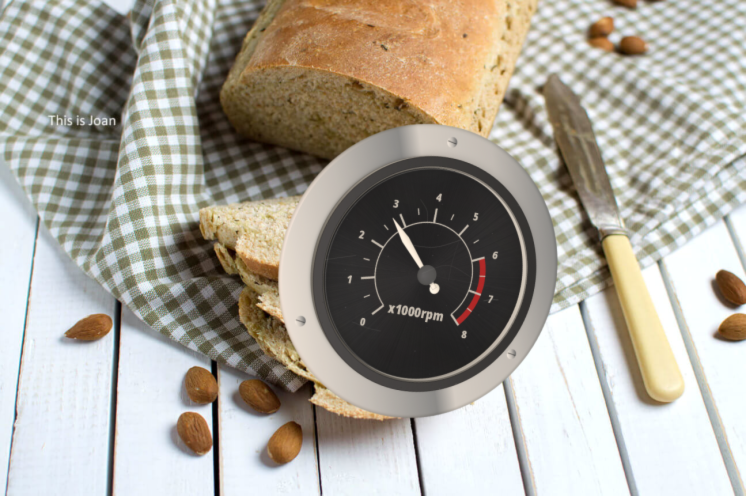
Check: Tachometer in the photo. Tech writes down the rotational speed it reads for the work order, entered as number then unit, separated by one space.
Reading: 2750 rpm
